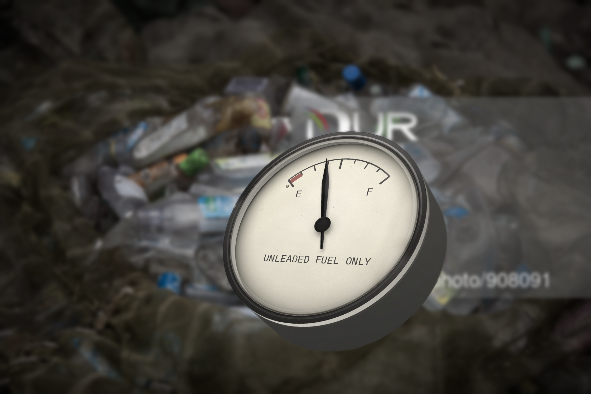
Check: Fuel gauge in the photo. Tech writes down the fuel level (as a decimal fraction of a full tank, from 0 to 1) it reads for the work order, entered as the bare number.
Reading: 0.375
